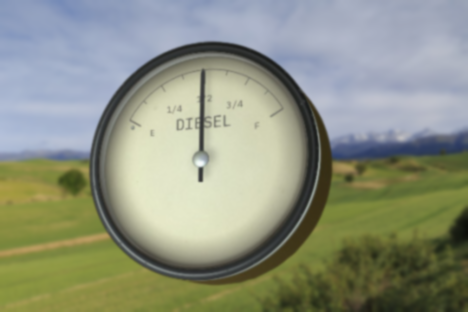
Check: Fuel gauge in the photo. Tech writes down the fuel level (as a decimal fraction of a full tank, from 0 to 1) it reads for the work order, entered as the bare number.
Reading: 0.5
